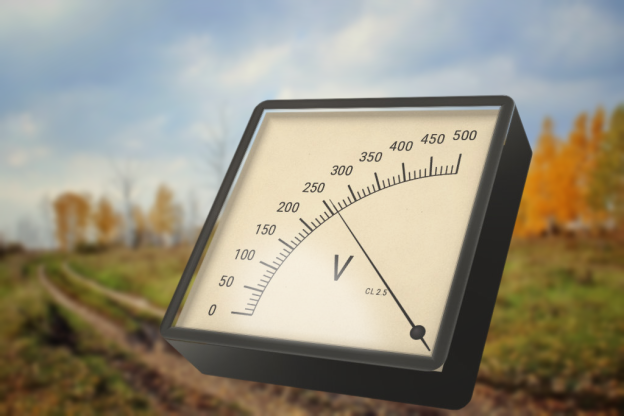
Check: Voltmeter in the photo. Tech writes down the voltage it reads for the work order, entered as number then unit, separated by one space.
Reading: 260 V
